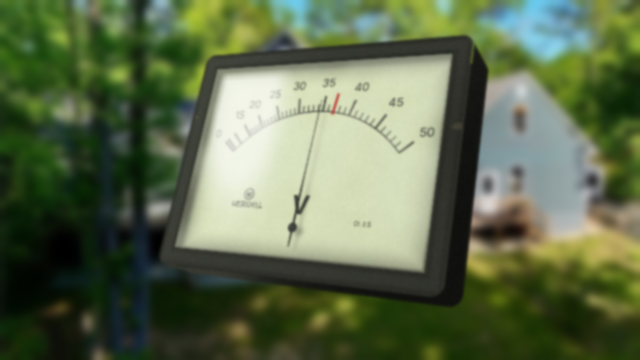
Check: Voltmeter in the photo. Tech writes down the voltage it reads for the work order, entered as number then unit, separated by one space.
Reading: 35 V
